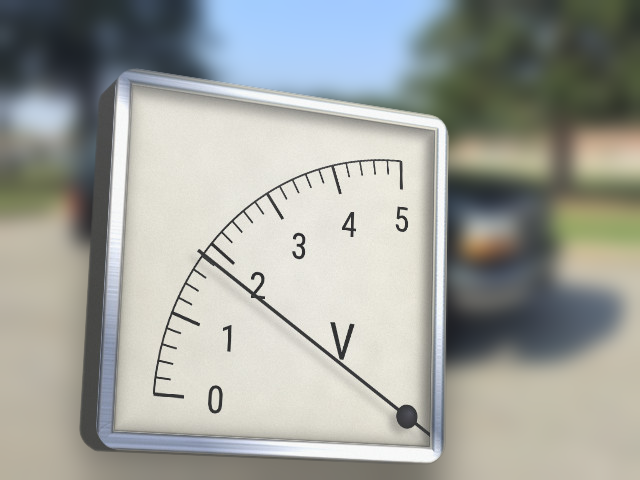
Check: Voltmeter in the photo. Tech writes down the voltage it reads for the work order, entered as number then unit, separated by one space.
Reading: 1.8 V
